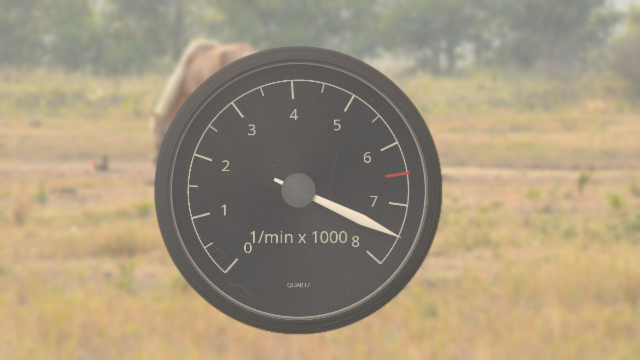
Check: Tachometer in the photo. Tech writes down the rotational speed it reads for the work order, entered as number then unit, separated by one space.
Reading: 7500 rpm
